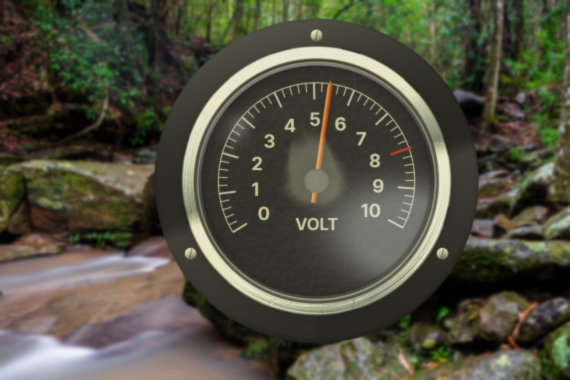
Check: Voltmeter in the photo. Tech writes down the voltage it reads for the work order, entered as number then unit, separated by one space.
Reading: 5.4 V
